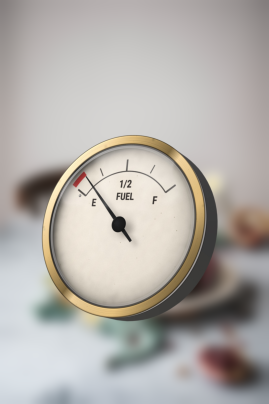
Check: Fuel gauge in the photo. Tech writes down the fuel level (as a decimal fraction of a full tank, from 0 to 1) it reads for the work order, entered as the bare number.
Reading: 0.125
